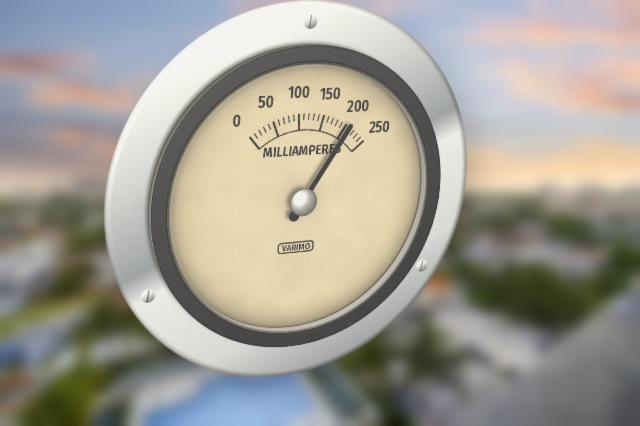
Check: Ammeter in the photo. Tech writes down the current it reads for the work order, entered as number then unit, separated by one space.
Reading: 200 mA
